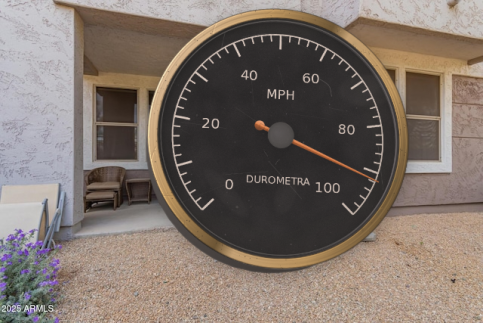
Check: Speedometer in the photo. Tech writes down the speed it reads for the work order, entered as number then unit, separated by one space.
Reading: 92 mph
